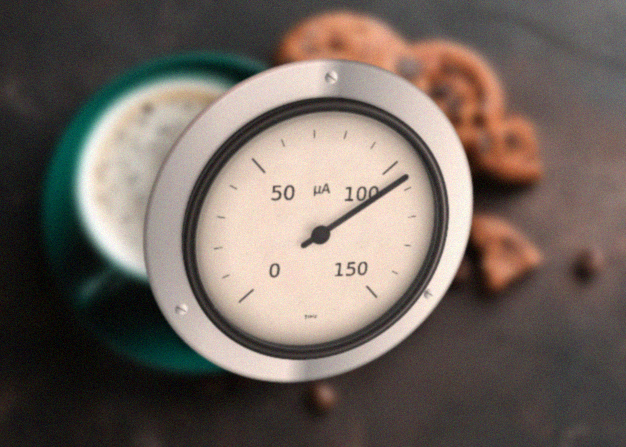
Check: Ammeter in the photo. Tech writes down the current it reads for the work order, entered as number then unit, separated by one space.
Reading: 105 µA
